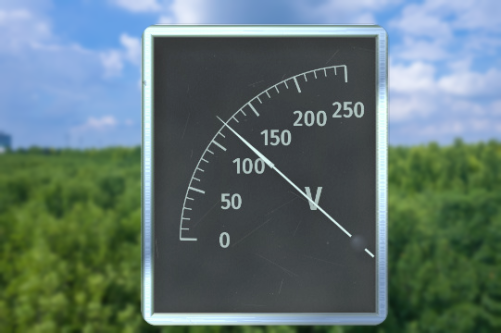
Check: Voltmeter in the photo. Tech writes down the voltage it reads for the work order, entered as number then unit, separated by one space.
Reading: 120 V
